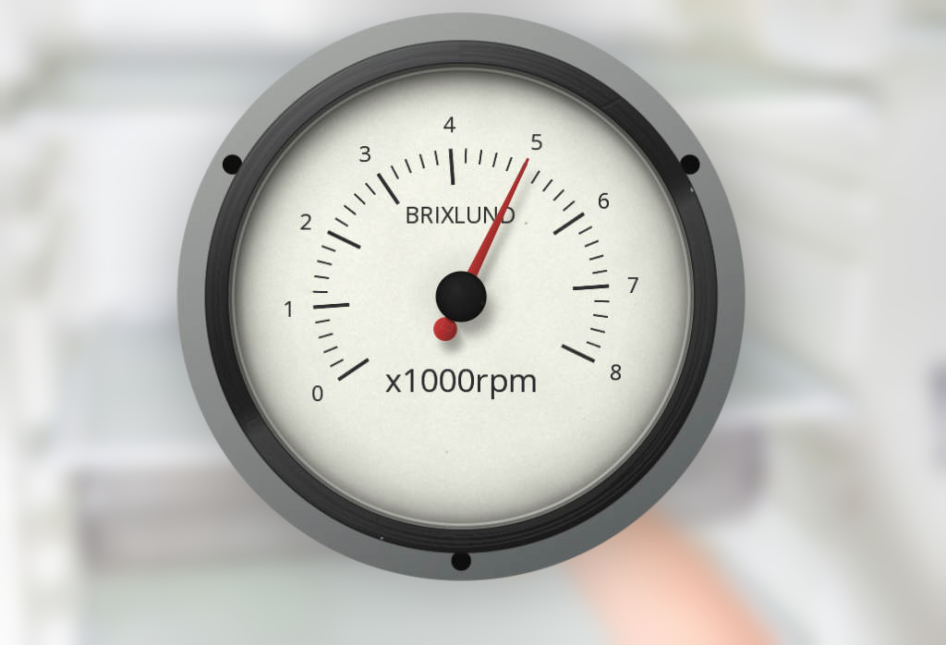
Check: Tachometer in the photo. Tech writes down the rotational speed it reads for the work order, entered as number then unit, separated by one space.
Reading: 5000 rpm
